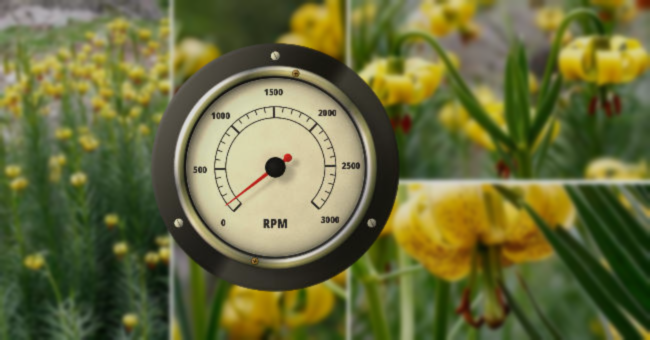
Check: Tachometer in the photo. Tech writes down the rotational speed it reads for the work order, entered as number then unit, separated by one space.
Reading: 100 rpm
